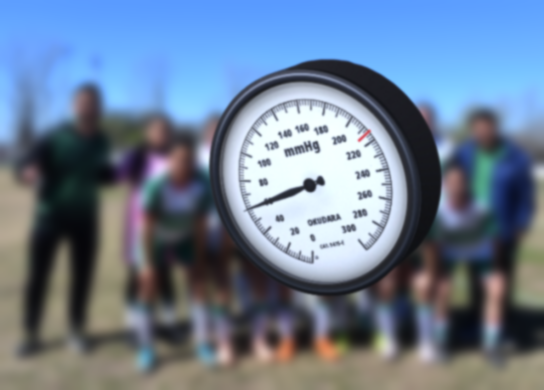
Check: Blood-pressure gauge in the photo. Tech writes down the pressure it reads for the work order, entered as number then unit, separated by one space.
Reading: 60 mmHg
